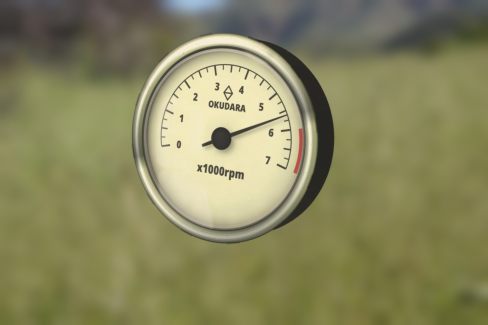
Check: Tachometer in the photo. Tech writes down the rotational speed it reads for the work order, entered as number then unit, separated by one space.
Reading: 5625 rpm
